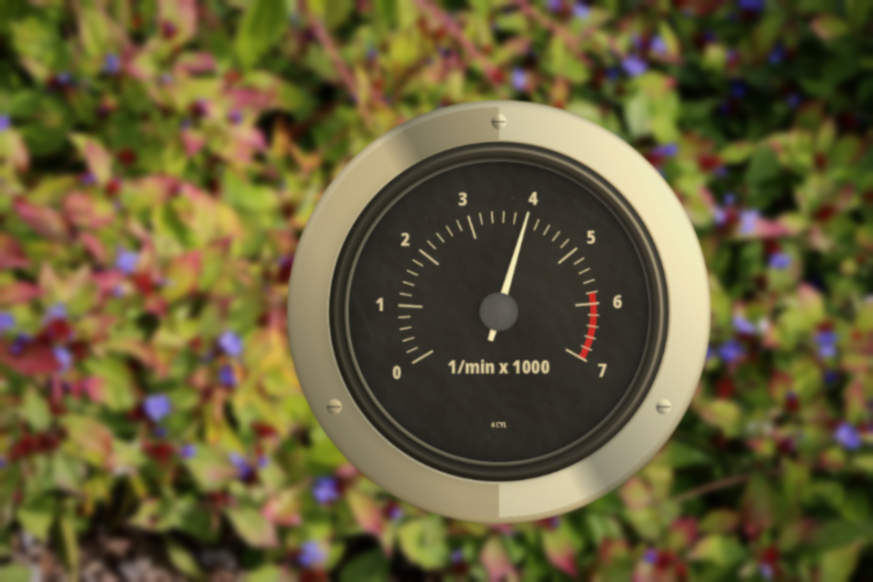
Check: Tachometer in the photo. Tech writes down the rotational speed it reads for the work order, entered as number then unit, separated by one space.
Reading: 4000 rpm
